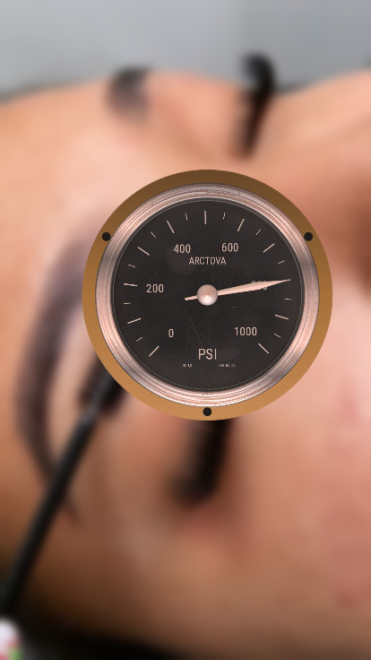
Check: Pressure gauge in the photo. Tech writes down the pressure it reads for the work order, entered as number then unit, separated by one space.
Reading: 800 psi
